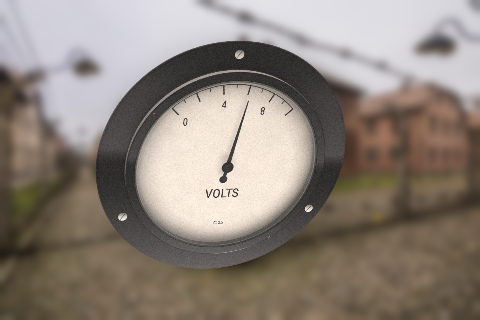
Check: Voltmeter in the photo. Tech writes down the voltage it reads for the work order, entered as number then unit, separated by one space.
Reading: 6 V
